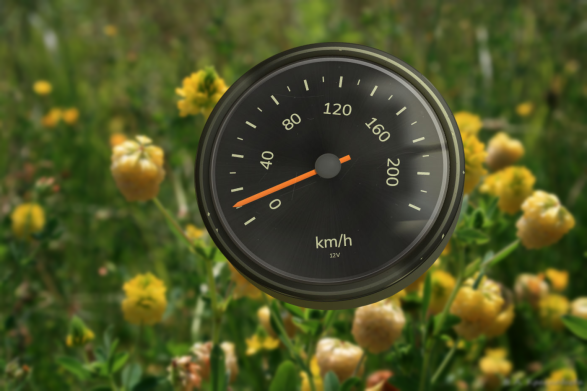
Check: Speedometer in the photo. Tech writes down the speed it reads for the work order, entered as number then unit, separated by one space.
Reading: 10 km/h
